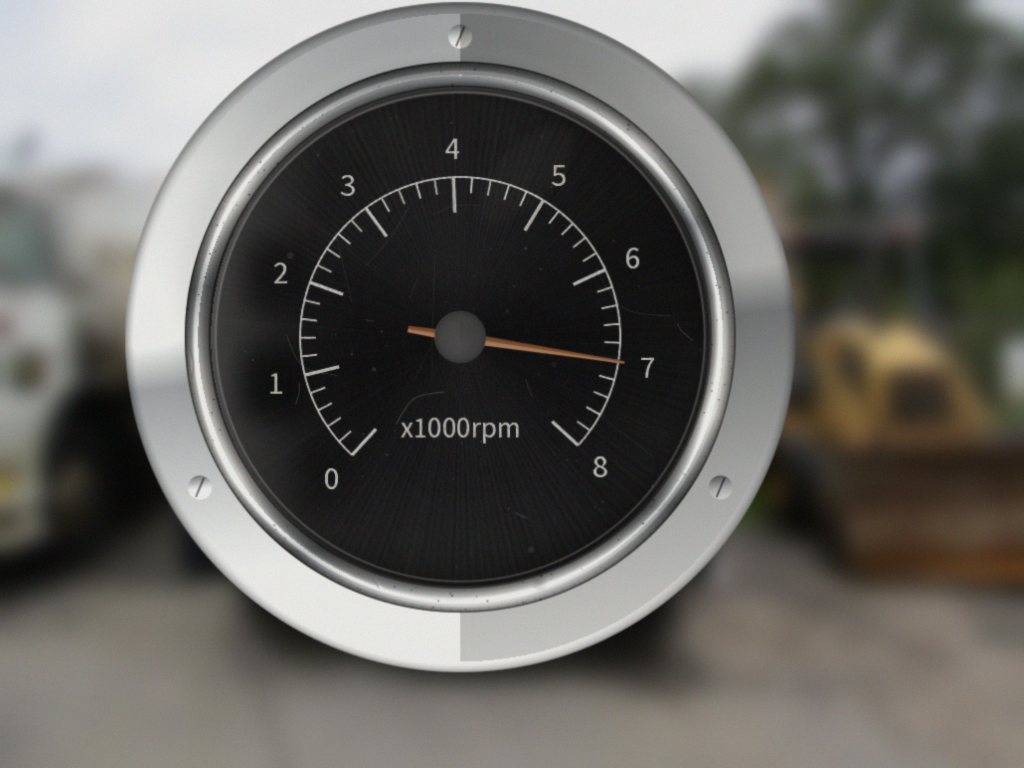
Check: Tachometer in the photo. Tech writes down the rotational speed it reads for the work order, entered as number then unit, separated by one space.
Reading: 7000 rpm
